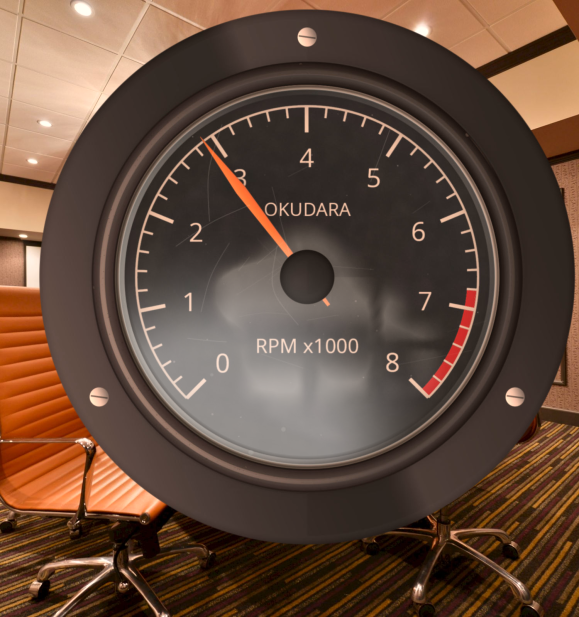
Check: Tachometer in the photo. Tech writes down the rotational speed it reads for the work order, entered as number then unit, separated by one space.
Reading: 2900 rpm
